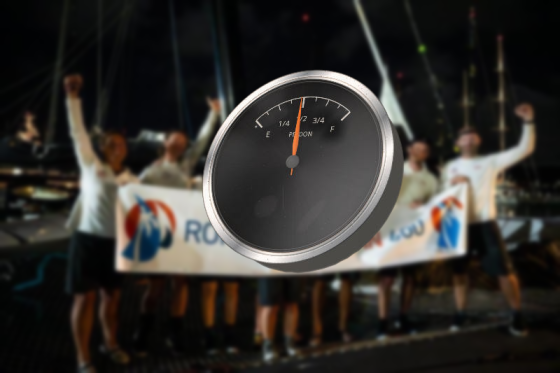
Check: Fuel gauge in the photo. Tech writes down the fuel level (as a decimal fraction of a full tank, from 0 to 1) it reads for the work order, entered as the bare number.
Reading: 0.5
